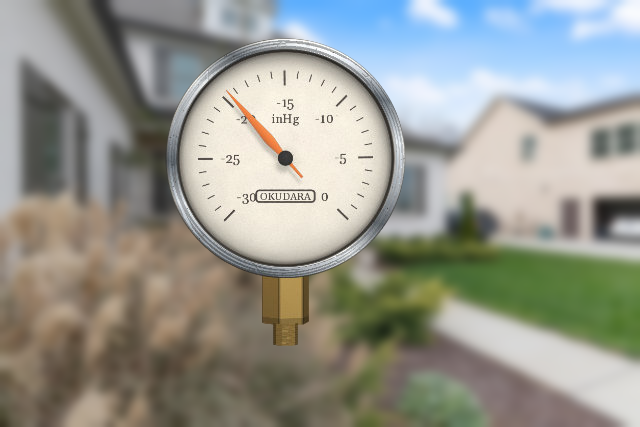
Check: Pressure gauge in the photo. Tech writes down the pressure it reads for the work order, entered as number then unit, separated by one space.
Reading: -19.5 inHg
